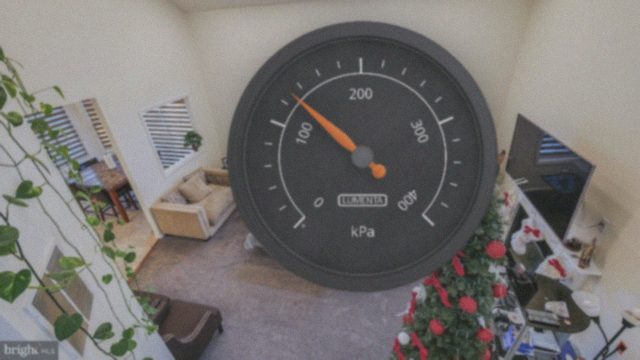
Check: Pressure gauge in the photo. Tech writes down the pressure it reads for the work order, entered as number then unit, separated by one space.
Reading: 130 kPa
